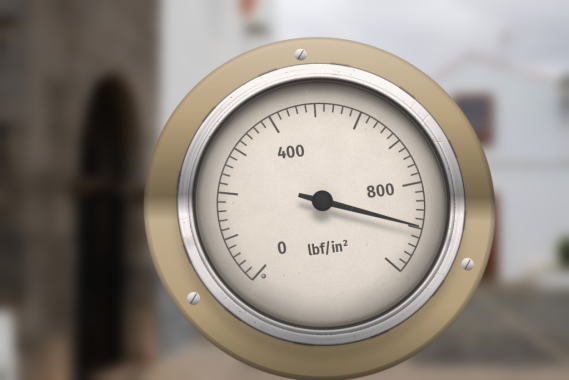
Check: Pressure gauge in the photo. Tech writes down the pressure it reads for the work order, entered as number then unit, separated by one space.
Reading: 900 psi
